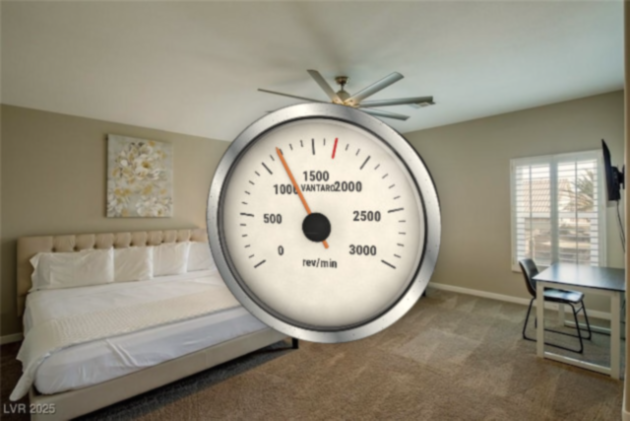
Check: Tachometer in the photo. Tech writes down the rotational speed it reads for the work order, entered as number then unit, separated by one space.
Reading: 1200 rpm
